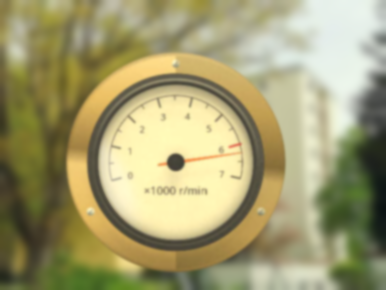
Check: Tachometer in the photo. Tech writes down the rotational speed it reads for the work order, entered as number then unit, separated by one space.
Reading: 6250 rpm
